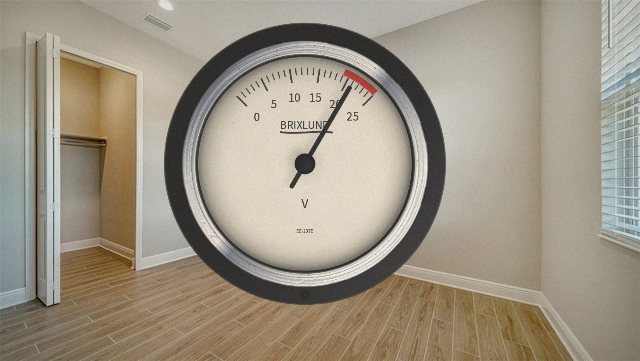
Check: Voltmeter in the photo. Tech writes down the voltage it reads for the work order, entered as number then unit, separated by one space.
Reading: 21 V
